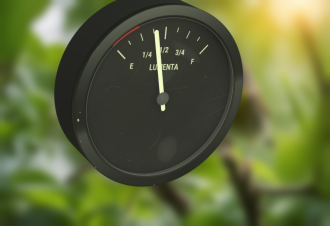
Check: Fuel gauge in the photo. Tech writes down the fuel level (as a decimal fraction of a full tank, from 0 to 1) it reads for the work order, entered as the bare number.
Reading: 0.375
